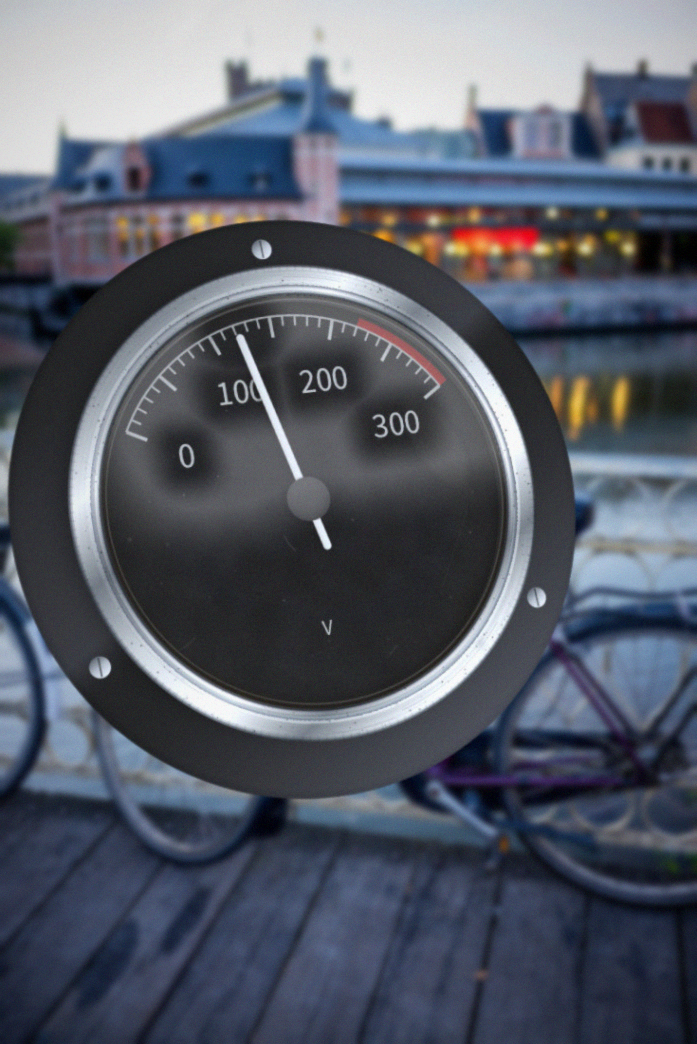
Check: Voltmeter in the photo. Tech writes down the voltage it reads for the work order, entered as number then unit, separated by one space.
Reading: 120 V
